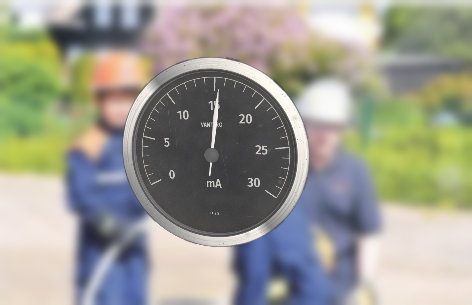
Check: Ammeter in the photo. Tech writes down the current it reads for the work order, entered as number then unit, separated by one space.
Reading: 15.5 mA
